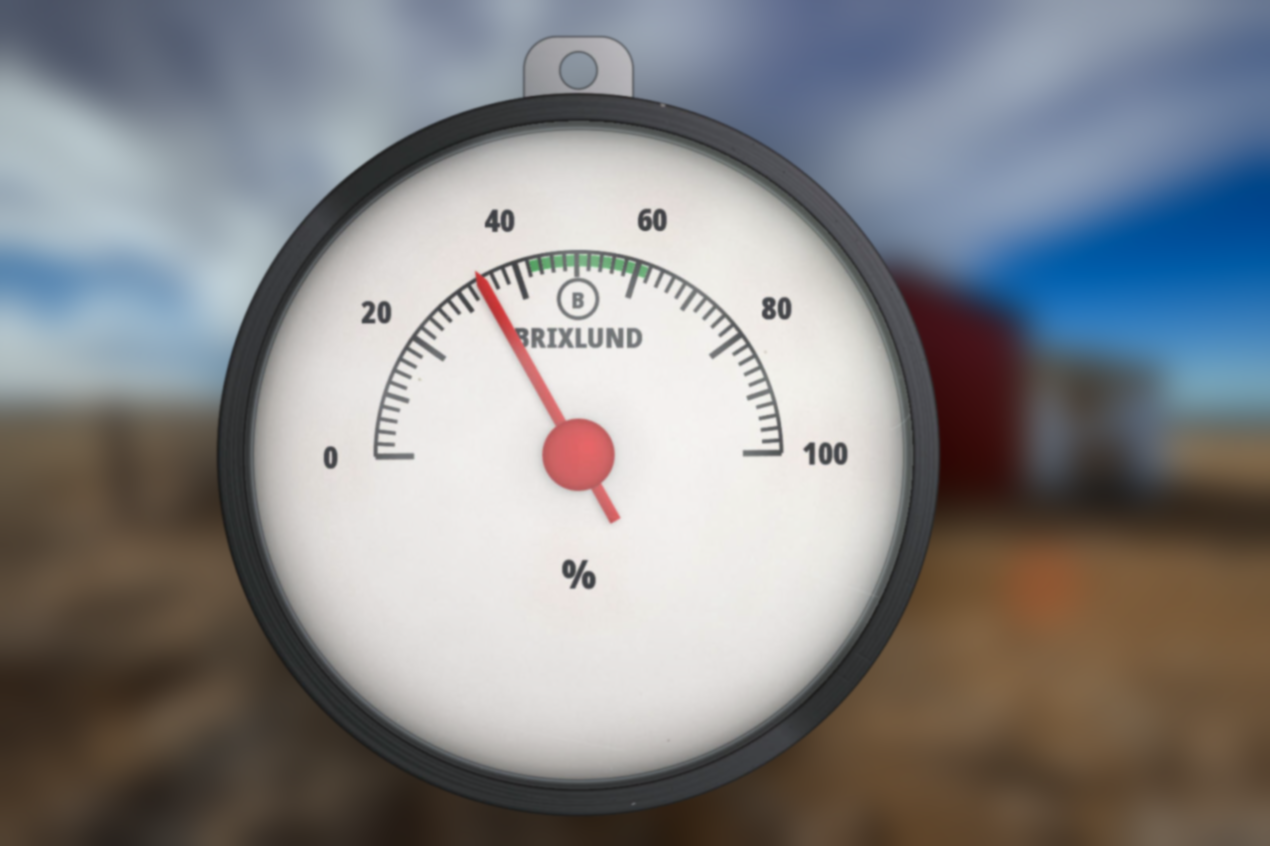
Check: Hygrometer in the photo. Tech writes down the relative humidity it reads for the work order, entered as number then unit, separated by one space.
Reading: 34 %
